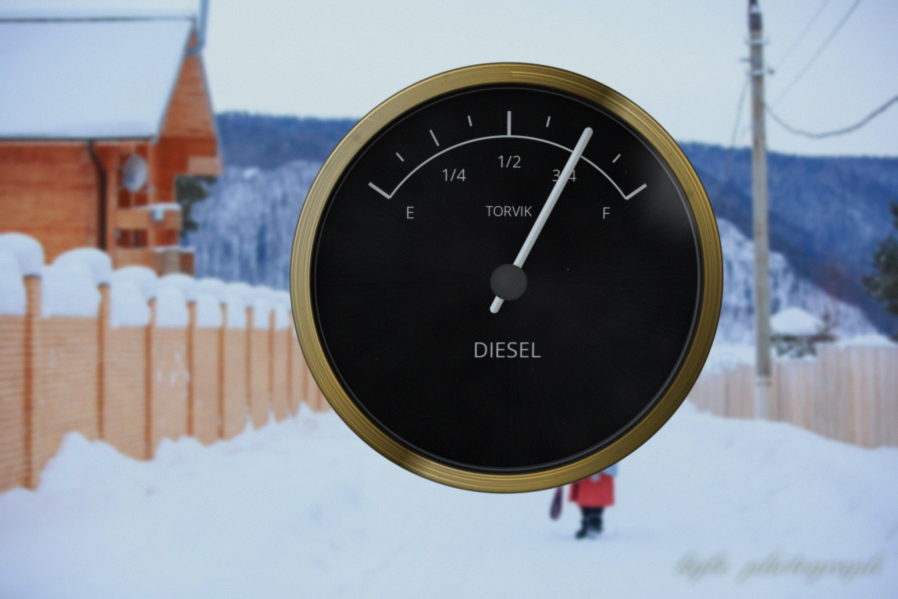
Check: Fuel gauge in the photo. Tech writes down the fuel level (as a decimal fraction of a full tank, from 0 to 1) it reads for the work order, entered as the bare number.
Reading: 0.75
